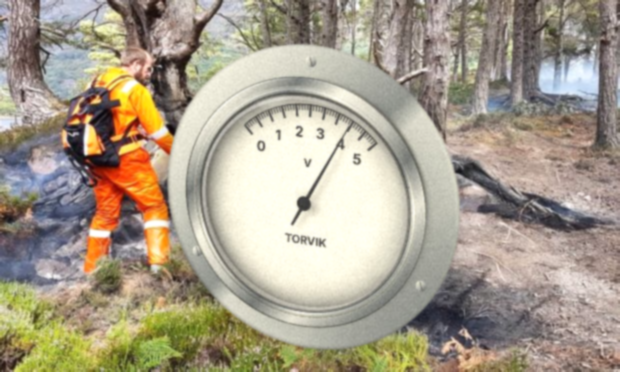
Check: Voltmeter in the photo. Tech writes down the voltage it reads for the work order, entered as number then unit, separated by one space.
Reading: 4 V
